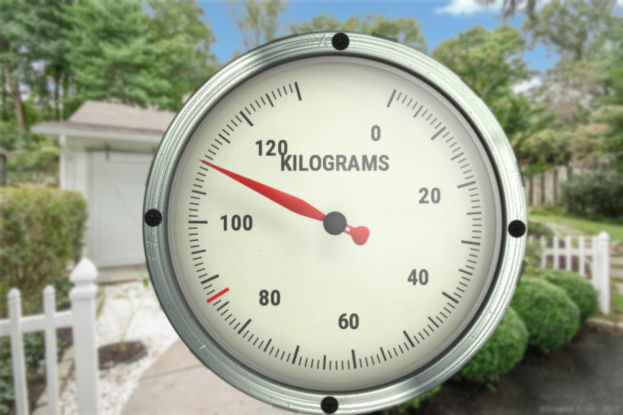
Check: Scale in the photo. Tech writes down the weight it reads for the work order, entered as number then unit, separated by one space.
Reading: 110 kg
